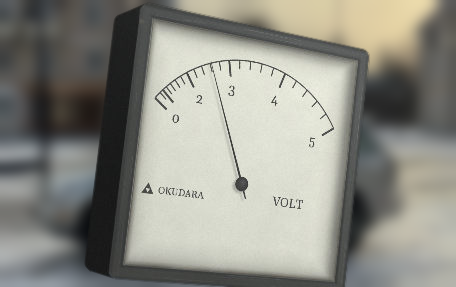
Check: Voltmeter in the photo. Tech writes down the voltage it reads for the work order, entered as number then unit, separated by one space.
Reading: 2.6 V
